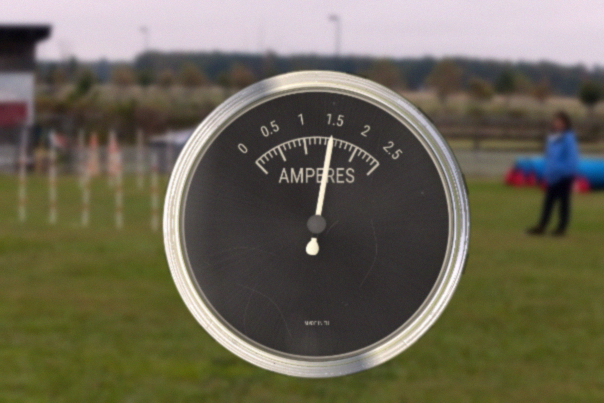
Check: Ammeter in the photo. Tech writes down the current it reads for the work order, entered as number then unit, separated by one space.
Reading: 1.5 A
